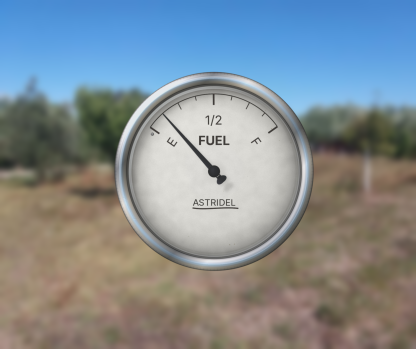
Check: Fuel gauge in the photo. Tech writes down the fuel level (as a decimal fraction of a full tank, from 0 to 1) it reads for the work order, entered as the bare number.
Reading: 0.125
